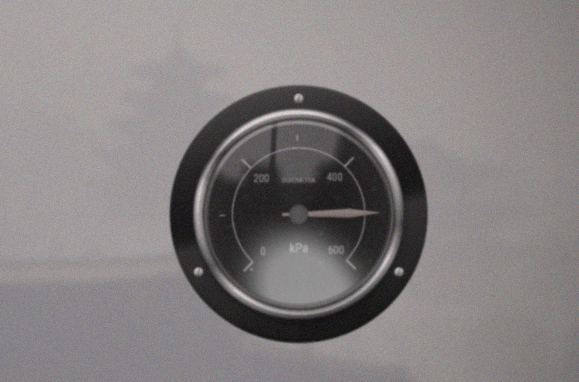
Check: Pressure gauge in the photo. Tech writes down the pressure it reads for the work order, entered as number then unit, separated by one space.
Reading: 500 kPa
